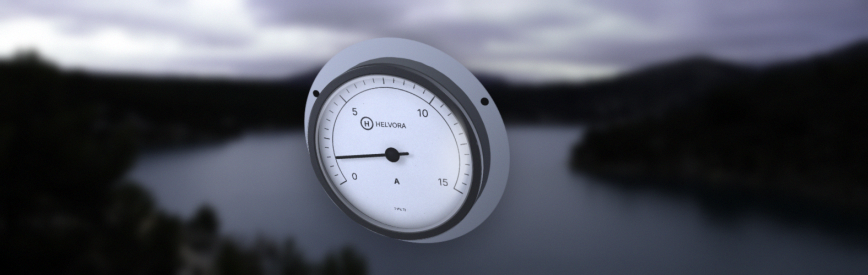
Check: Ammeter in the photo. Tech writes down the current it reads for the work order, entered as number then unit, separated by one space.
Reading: 1.5 A
